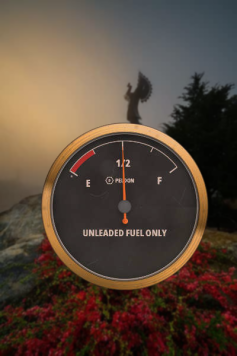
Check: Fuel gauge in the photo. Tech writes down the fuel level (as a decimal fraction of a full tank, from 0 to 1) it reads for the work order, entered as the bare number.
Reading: 0.5
